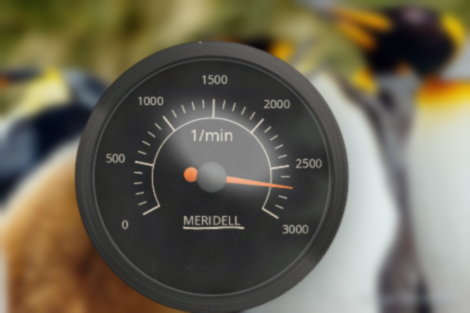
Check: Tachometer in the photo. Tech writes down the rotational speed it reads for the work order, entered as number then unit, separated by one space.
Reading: 2700 rpm
